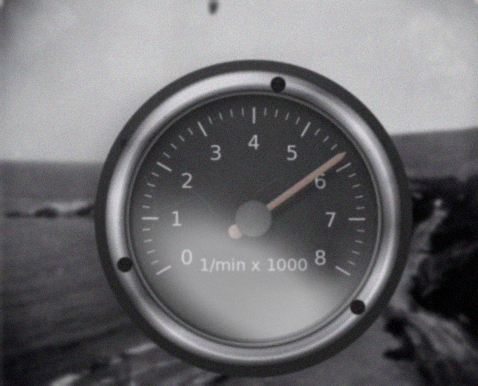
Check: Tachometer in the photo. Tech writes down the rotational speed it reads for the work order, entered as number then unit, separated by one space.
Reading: 5800 rpm
